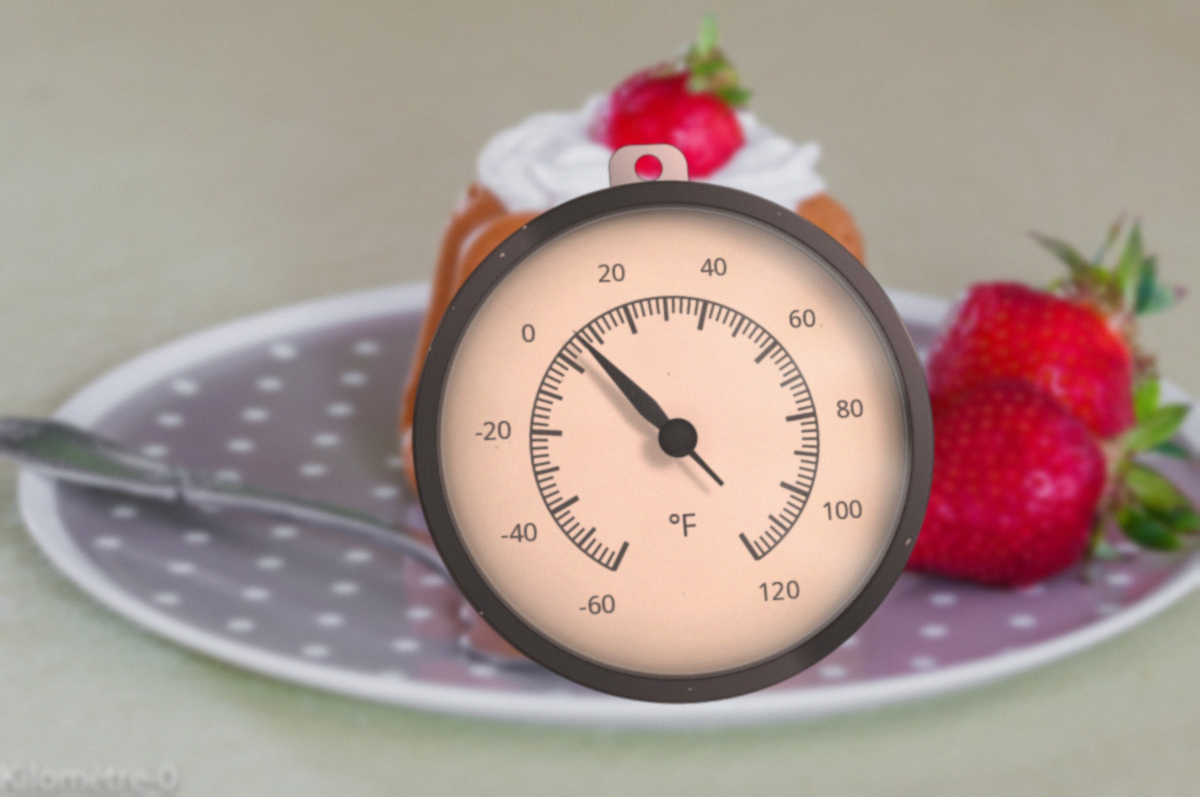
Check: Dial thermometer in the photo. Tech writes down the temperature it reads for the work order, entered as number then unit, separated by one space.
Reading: 6 °F
